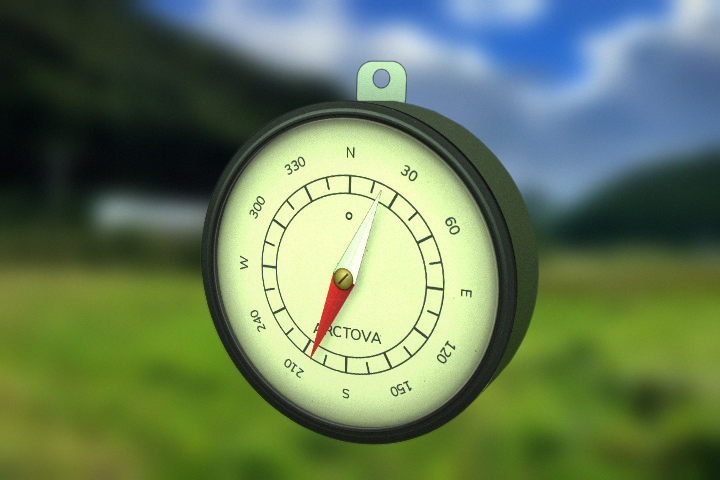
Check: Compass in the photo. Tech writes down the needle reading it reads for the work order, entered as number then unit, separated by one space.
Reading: 202.5 °
